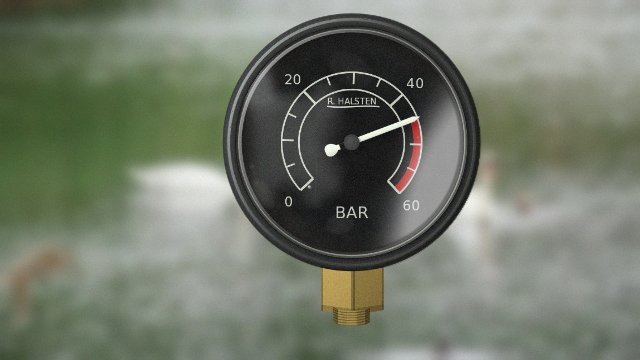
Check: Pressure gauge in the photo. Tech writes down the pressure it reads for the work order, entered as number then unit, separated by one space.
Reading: 45 bar
